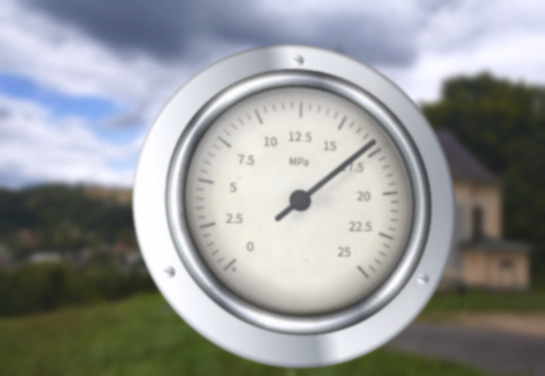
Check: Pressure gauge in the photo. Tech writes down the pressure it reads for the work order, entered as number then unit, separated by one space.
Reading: 17 MPa
